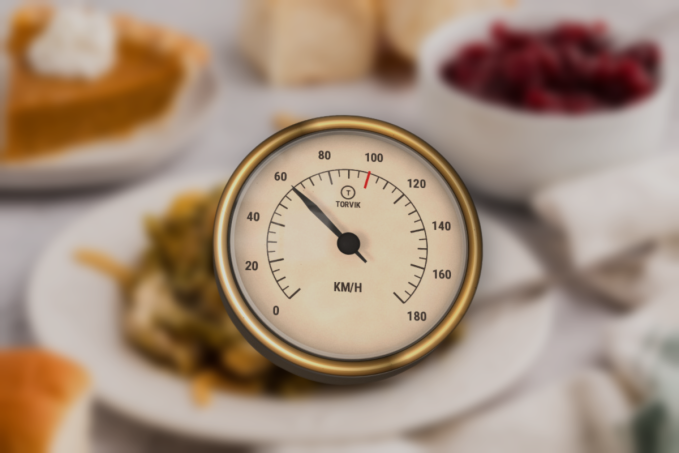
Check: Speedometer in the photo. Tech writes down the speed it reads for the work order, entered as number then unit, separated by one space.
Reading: 60 km/h
